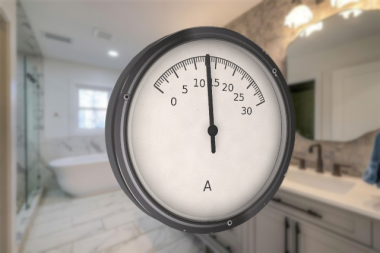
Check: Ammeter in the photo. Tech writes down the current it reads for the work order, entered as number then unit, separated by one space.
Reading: 12.5 A
